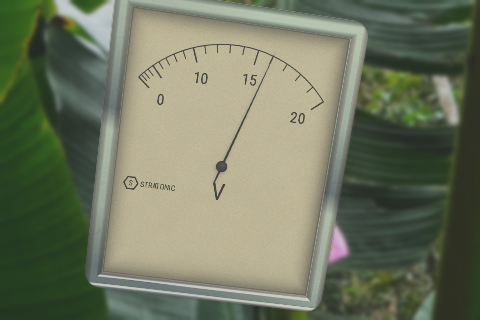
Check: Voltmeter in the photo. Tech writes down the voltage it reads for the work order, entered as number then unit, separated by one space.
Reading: 16 V
